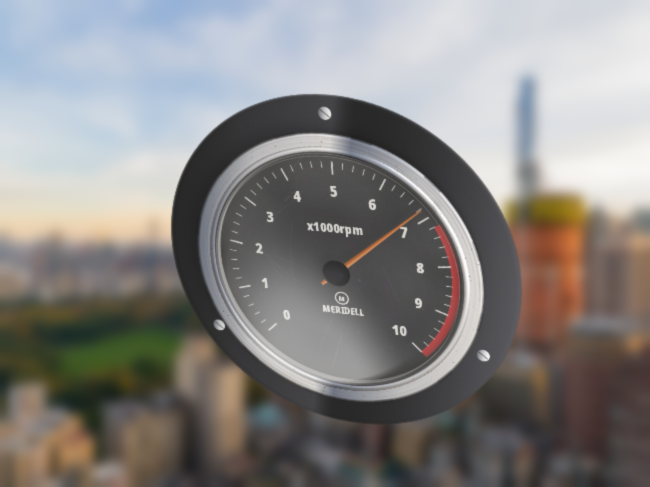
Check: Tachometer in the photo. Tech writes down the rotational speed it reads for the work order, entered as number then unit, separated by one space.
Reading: 6800 rpm
